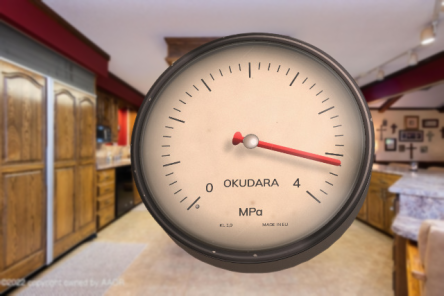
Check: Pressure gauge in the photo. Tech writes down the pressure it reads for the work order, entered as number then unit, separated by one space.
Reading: 3.6 MPa
